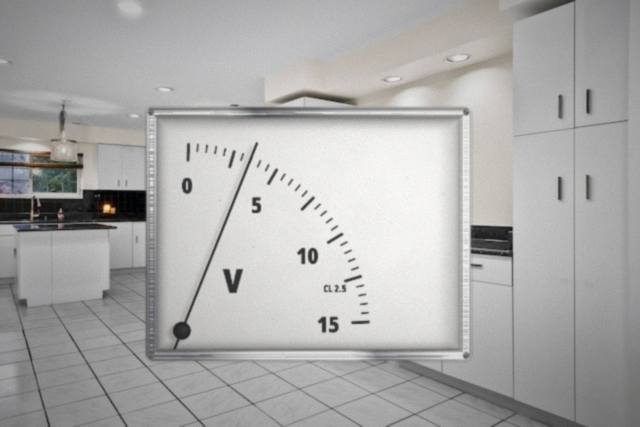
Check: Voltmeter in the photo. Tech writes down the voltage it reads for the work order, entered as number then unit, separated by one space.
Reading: 3.5 V
